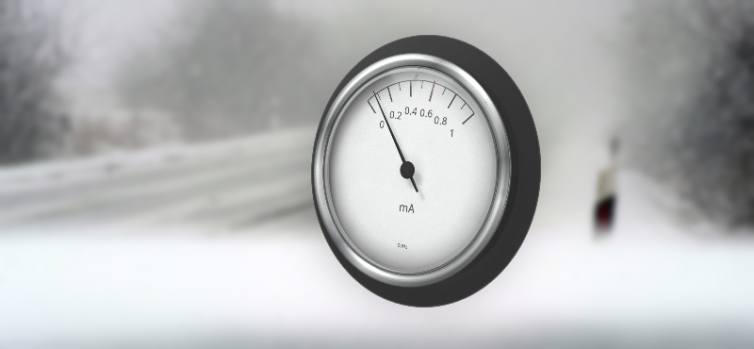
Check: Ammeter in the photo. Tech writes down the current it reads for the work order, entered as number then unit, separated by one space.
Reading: 0.1 mA
